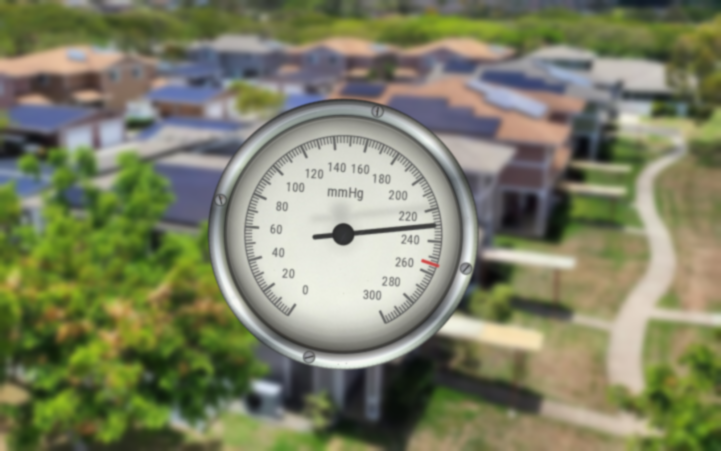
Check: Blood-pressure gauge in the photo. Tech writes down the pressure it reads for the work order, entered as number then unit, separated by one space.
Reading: 230 mmHg
